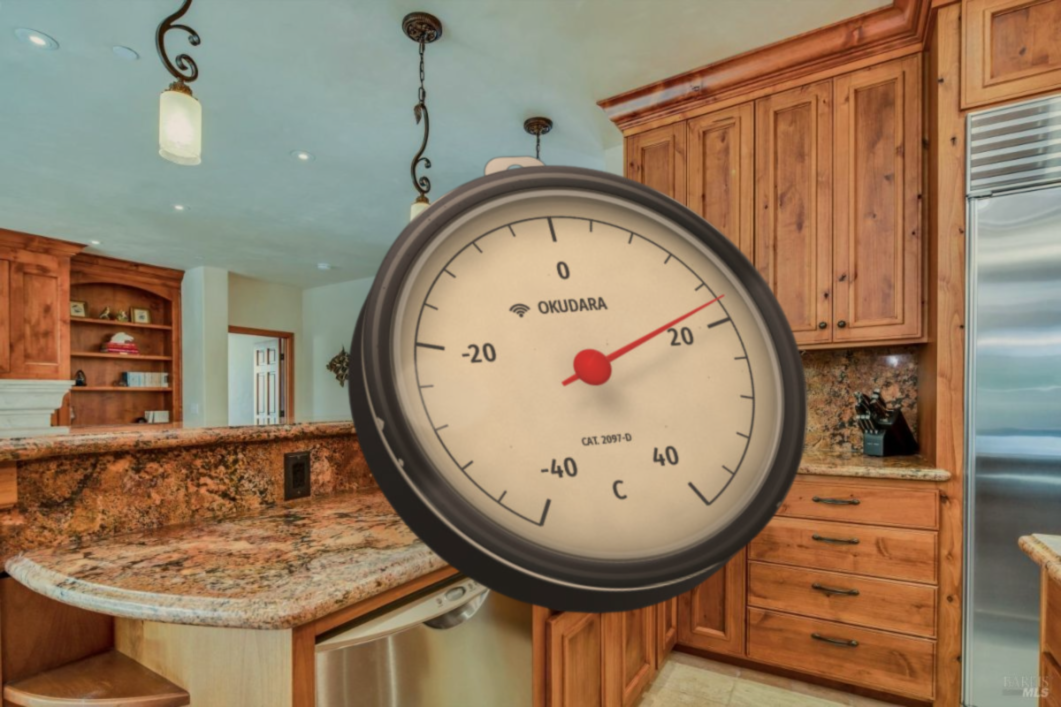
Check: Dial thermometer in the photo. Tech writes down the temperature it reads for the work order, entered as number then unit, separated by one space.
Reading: 18 °C
